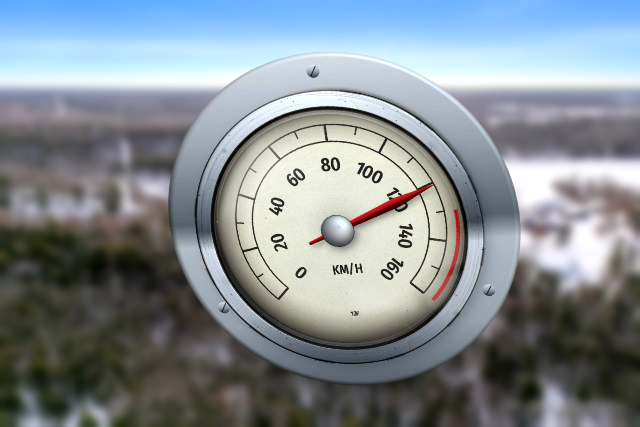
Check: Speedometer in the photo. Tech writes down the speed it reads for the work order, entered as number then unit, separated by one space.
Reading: 120 km/h
